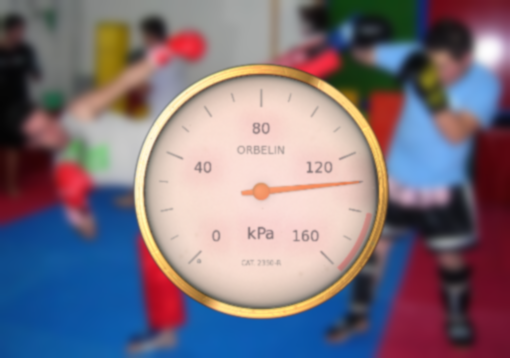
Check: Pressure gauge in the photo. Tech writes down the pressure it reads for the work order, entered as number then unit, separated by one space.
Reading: 130 kPa
